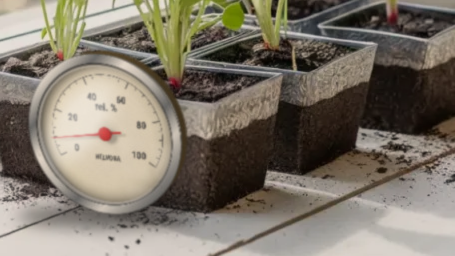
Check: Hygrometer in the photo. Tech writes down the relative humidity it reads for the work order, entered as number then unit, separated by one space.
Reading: 8 %
